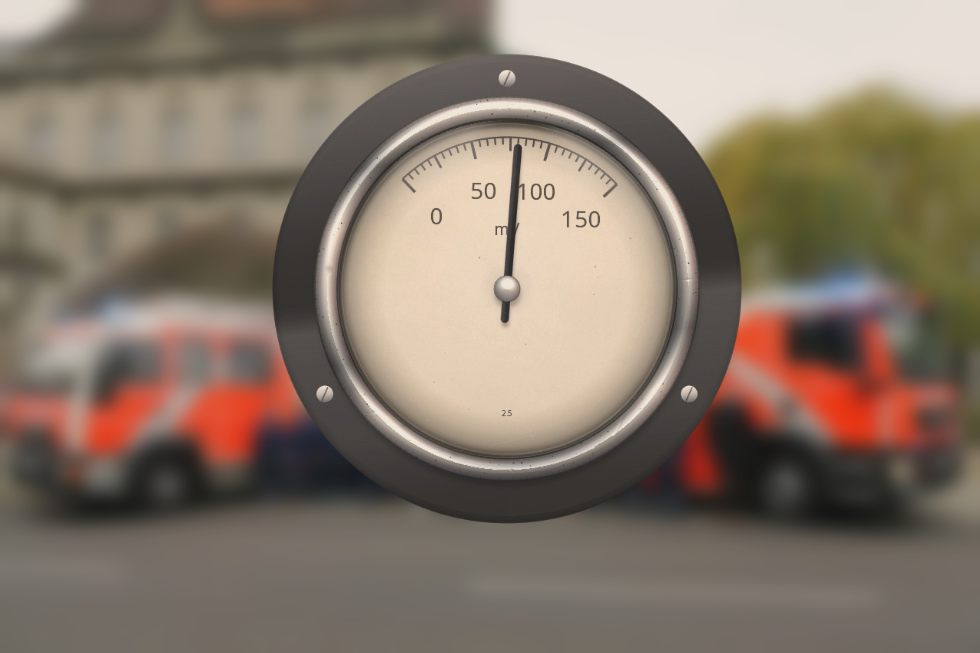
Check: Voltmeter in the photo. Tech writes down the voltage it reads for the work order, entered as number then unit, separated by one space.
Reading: 80 mV
